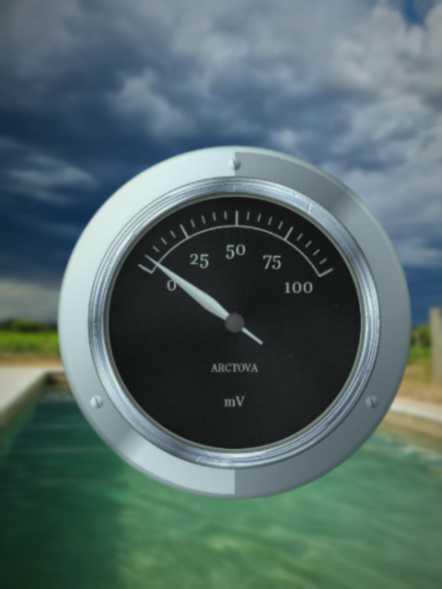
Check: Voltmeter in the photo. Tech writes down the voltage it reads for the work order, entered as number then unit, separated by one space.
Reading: 5 mV
